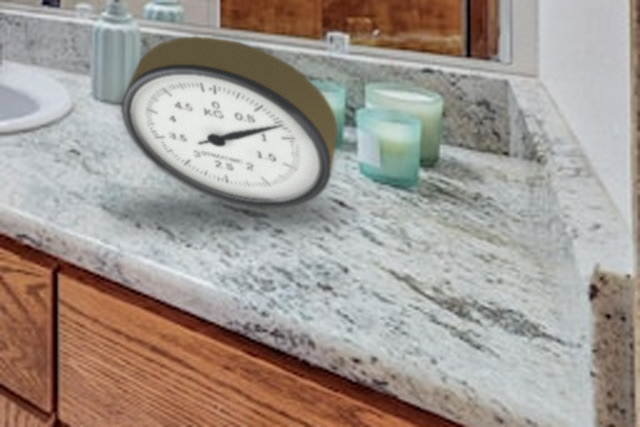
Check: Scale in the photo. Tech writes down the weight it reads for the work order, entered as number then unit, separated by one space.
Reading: 0.75 kg
